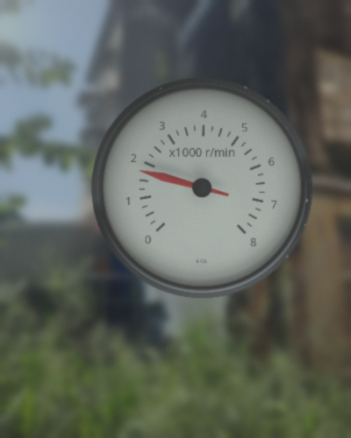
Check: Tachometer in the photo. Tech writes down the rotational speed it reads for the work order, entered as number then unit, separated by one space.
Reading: 1750 rpm
